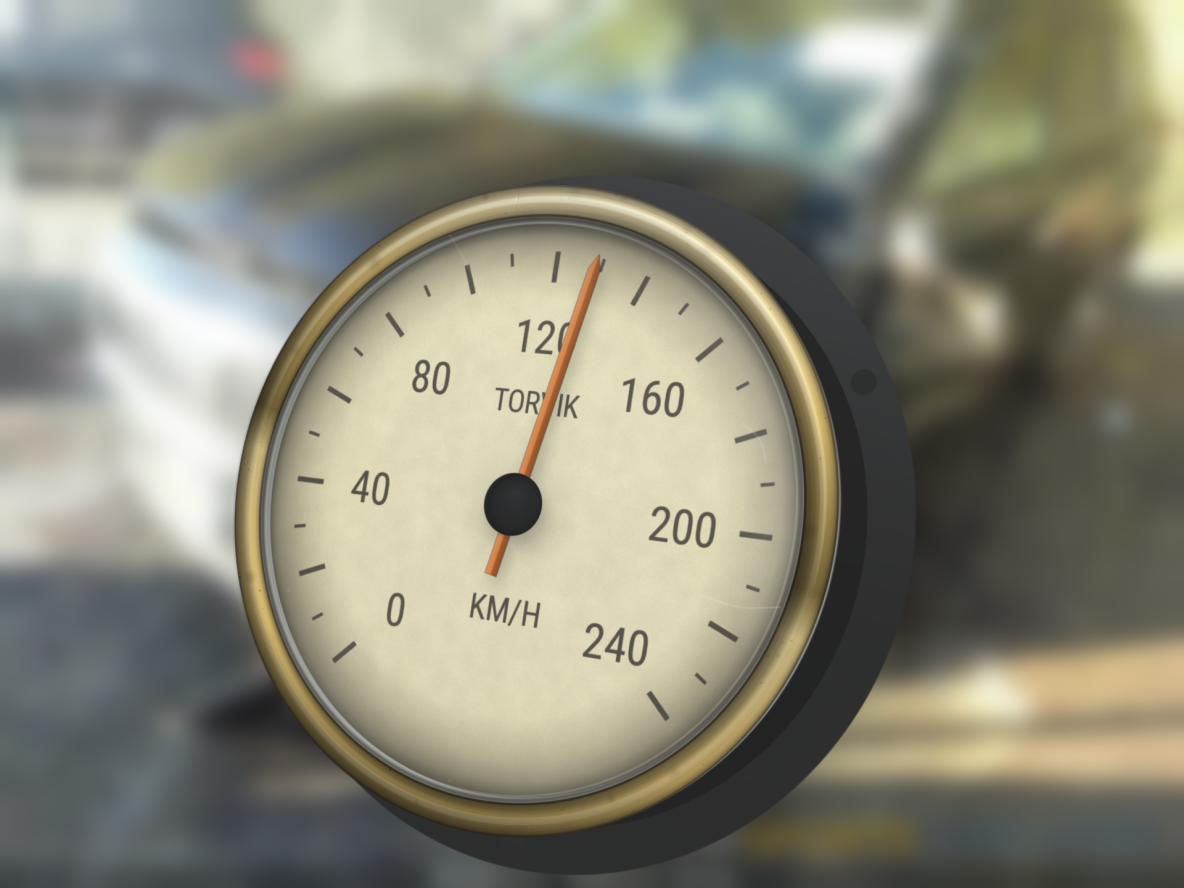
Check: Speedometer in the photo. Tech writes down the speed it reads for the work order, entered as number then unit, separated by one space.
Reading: 130 km/h
